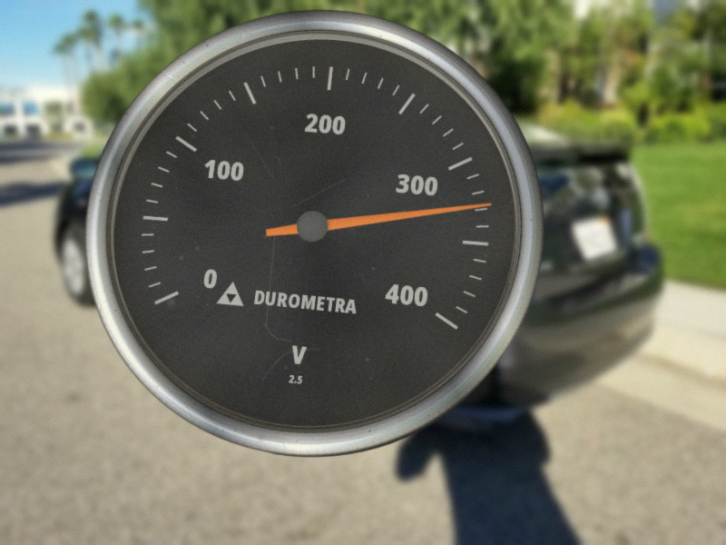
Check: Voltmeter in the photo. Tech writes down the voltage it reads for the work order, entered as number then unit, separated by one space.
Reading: 330 V
